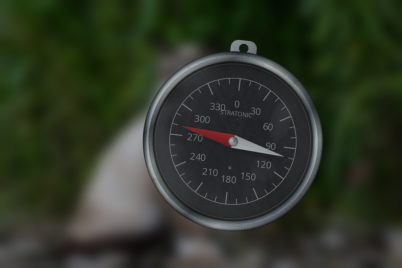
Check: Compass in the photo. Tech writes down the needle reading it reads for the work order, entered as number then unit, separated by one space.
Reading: 280 °
